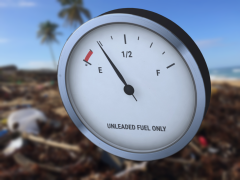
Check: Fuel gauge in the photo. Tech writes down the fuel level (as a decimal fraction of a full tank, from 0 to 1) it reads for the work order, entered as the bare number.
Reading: 0.25
